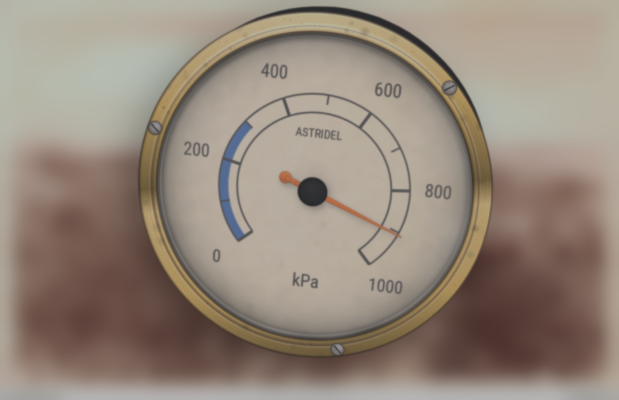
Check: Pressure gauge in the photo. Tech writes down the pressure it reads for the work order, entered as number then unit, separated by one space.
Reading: 900 kPa
